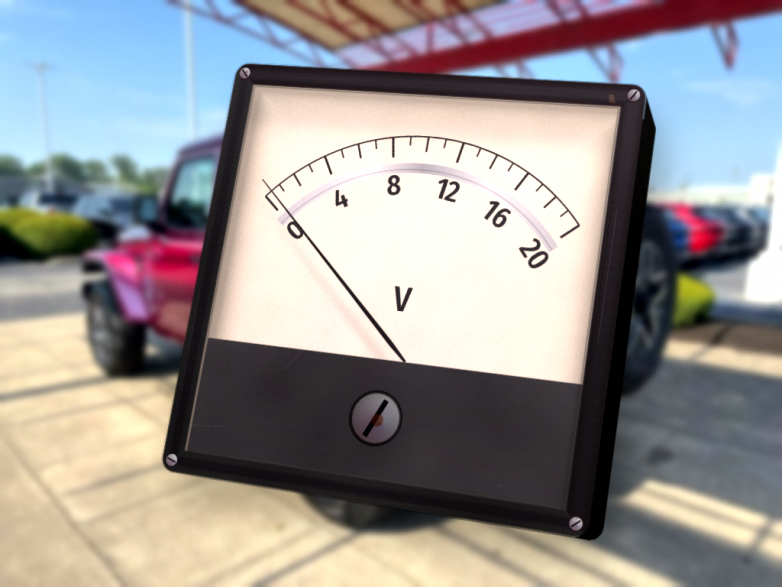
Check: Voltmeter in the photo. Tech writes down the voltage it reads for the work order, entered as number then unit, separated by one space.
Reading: 0.5 V
